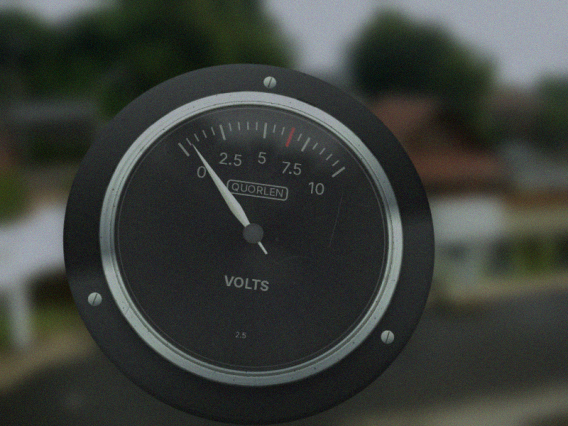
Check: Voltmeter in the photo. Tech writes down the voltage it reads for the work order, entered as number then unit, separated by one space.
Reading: 0.5 V
